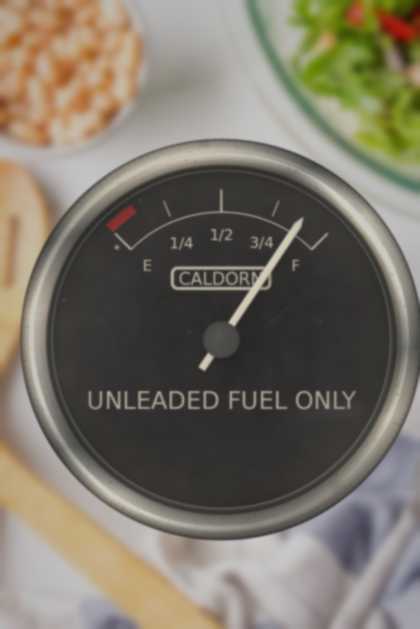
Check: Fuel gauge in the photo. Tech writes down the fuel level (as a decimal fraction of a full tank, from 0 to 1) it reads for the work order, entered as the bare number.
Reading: 0.875
